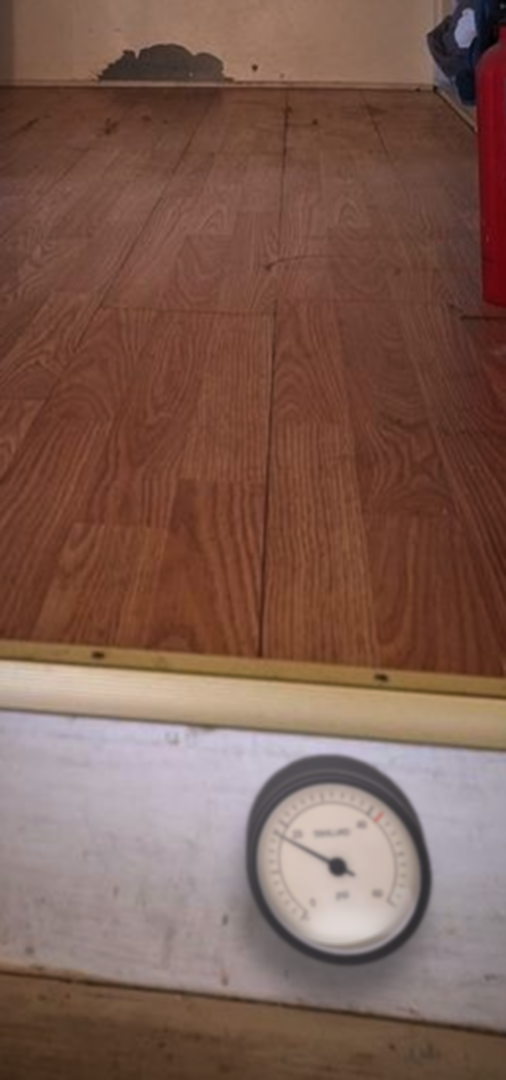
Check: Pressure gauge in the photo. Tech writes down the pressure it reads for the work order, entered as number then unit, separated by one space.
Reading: 18 psi
